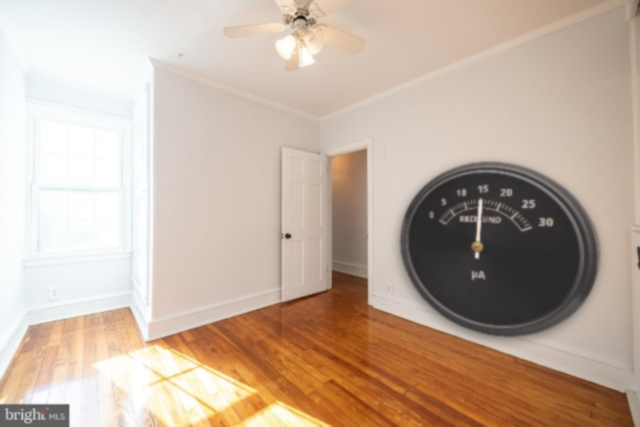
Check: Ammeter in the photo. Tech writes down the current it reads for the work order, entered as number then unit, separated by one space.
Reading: 15 µA
